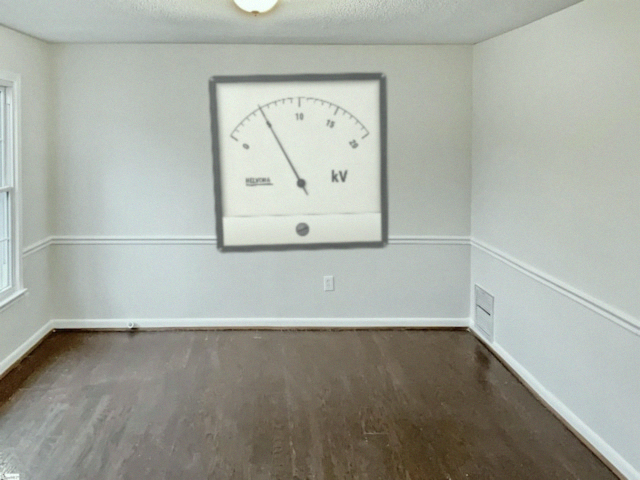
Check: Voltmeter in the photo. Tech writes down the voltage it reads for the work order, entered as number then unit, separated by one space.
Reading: 5 kV
